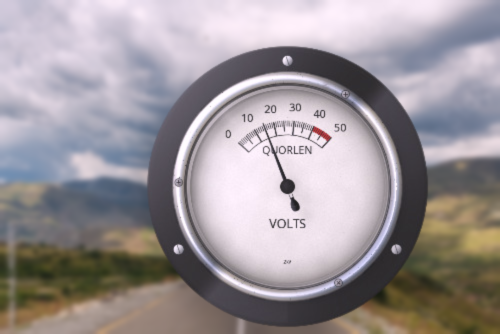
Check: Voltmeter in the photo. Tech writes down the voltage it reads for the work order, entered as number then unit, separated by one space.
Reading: 15 V
